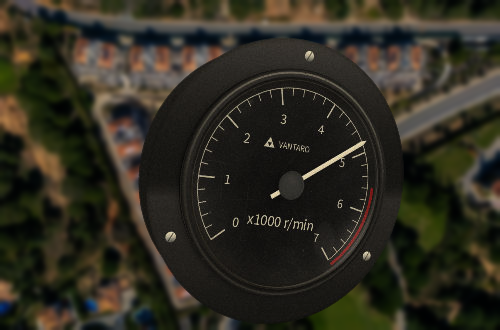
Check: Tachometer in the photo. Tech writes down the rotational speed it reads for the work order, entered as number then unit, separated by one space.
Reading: 4800 rpm
